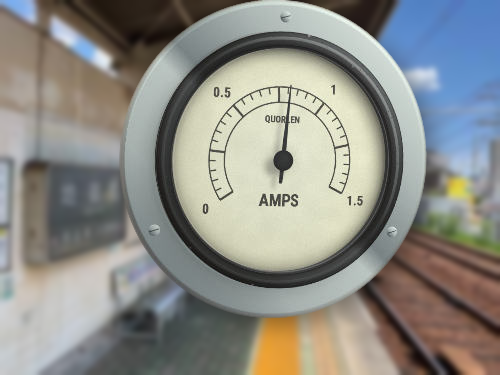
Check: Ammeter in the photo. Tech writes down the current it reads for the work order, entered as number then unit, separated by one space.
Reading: 0.8 A
